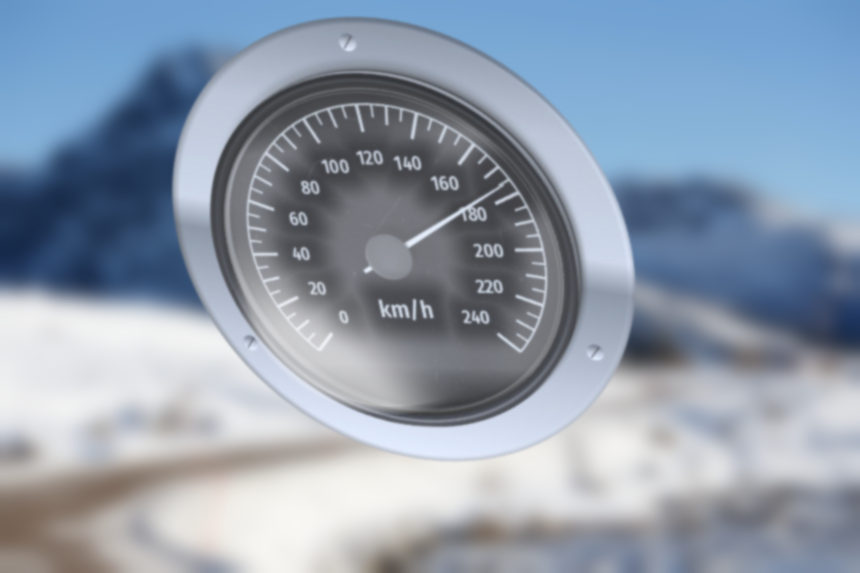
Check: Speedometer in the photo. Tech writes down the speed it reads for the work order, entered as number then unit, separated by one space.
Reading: 175 km/h
